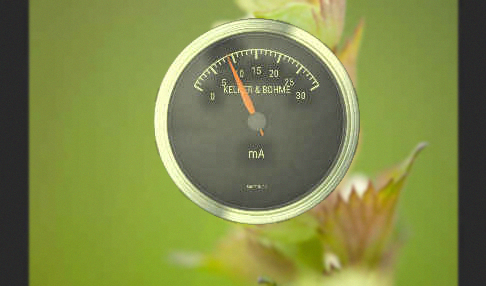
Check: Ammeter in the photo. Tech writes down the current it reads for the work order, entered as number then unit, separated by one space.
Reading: 9 mA
